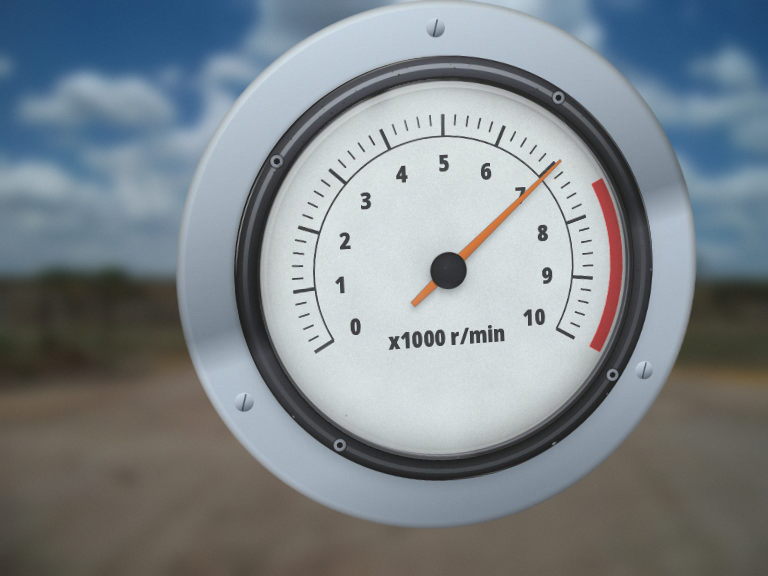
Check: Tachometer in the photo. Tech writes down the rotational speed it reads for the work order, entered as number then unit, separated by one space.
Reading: 7000 rpm
